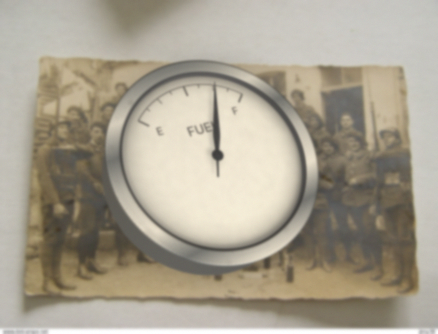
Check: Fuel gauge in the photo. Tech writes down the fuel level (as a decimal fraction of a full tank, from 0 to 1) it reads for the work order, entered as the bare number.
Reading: 0.75
